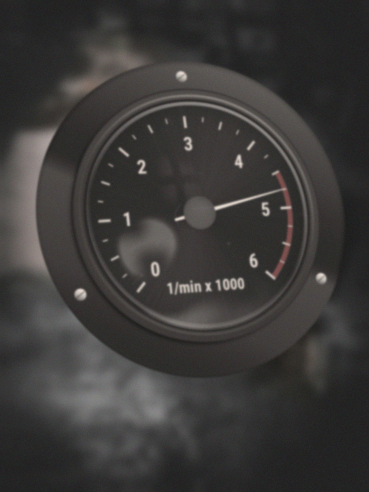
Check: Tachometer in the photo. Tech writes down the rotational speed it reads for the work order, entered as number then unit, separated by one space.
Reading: 4750 rpm
